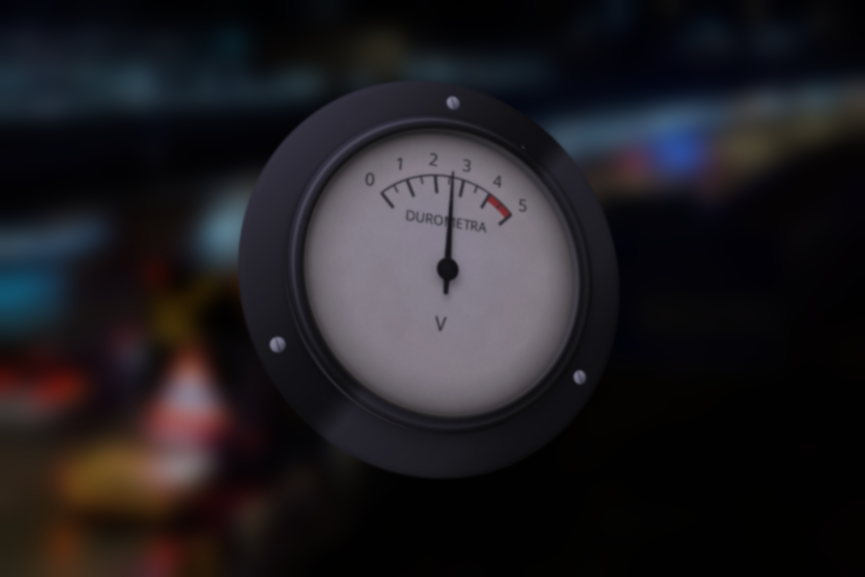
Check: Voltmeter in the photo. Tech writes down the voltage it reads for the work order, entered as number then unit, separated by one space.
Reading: 2.5 V
